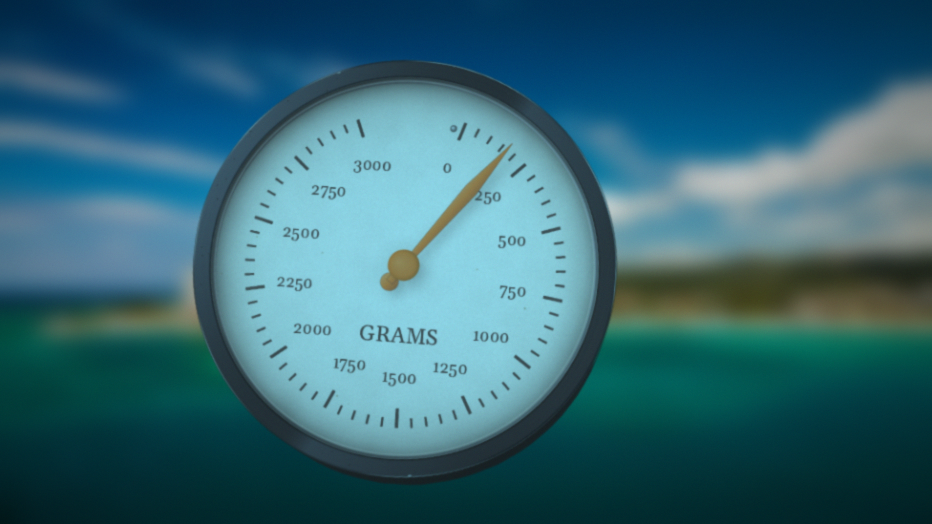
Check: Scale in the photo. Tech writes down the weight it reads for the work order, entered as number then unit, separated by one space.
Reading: 175 g
